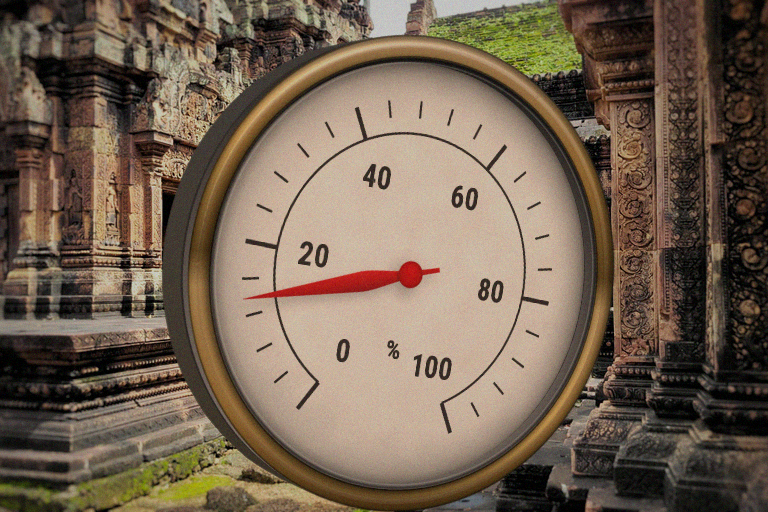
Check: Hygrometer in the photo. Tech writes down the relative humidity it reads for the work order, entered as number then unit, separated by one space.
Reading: 14 %
